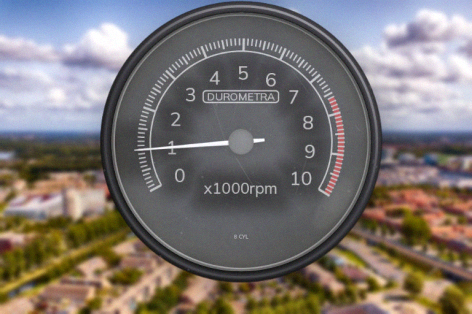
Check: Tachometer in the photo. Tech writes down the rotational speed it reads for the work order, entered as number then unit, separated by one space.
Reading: 1000 rpm
